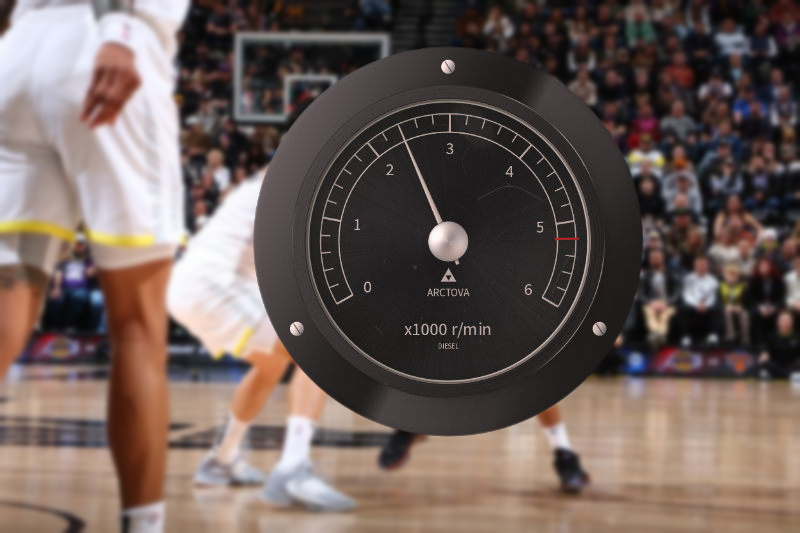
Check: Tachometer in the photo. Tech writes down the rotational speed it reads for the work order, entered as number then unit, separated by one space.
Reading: 2400 rpm
